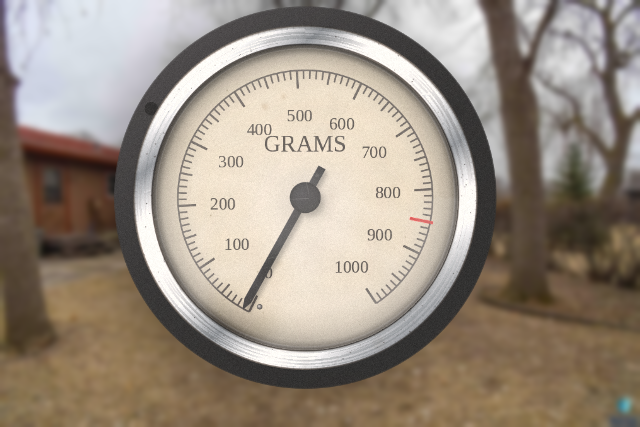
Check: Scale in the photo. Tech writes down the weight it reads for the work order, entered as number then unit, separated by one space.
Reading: 10 g
